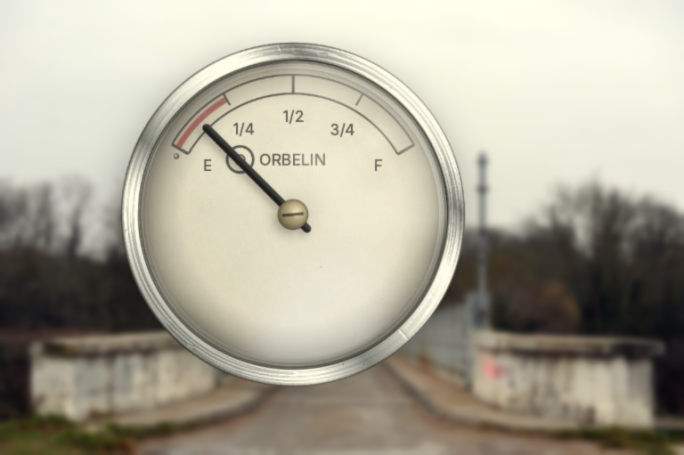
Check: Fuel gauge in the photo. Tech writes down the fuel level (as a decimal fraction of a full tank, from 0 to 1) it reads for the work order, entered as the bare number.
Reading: 0.125
